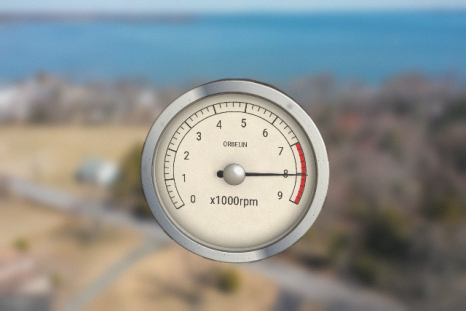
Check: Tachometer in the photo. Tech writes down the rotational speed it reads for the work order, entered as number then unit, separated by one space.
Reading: 8000 rpm
